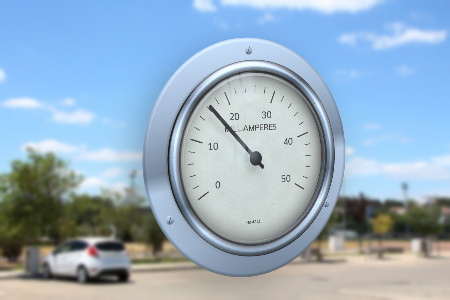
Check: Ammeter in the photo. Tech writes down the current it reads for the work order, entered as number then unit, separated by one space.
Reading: 16 mA
